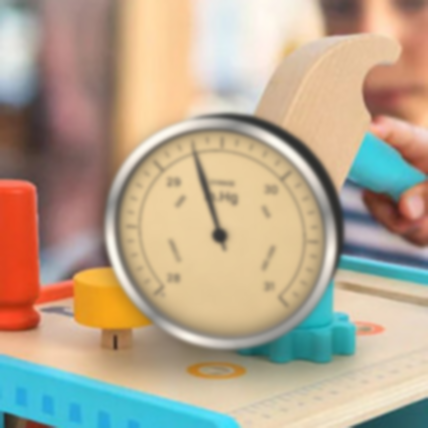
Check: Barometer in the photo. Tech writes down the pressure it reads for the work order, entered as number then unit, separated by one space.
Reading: 29.3 inHg
